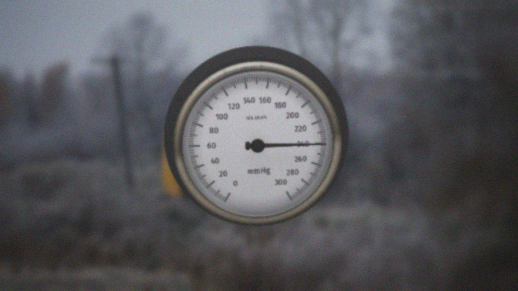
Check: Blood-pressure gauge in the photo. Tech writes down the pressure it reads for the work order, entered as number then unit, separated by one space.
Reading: 240 mmHg
